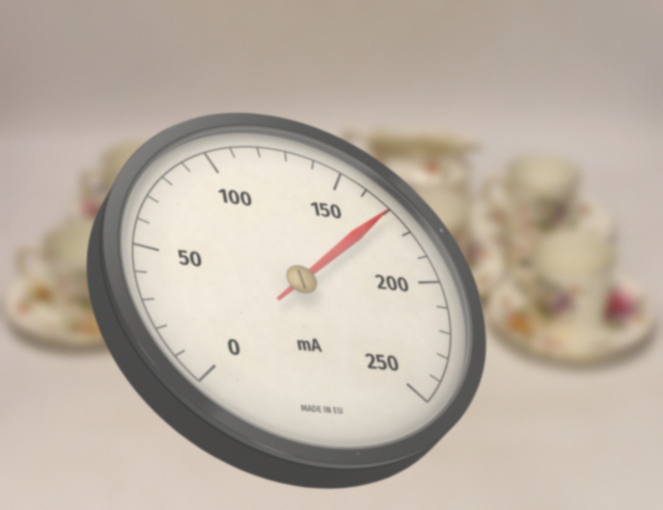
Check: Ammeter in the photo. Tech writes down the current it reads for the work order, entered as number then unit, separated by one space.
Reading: 170 mA
